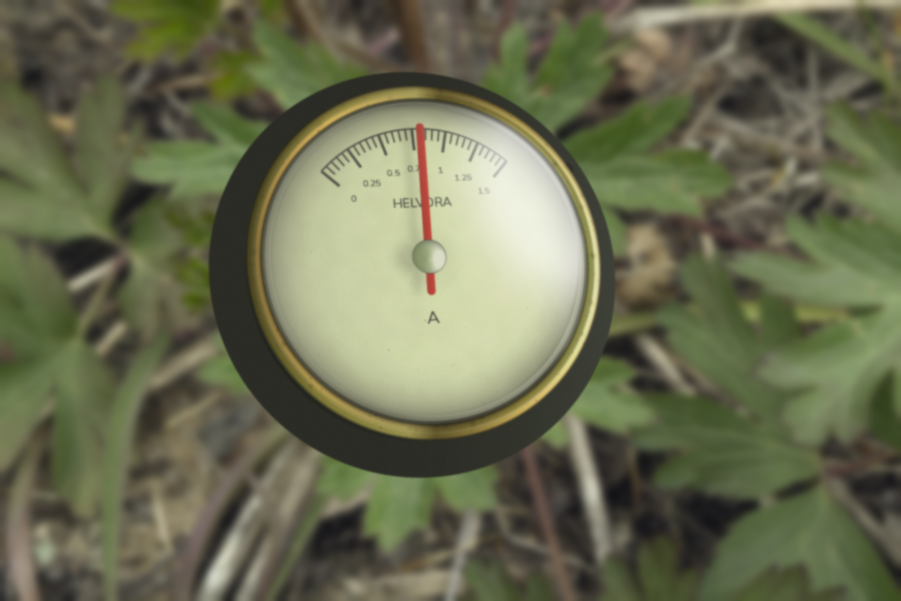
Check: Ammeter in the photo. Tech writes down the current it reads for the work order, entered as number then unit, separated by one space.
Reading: 0.8 A
